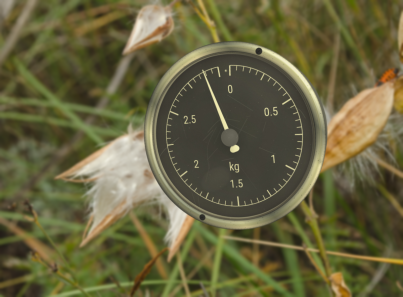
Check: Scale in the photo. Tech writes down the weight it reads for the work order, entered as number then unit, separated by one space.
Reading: 2.9 kg
